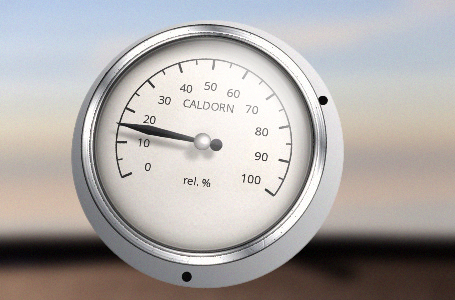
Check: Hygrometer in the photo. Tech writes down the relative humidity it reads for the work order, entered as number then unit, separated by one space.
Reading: 15 %
